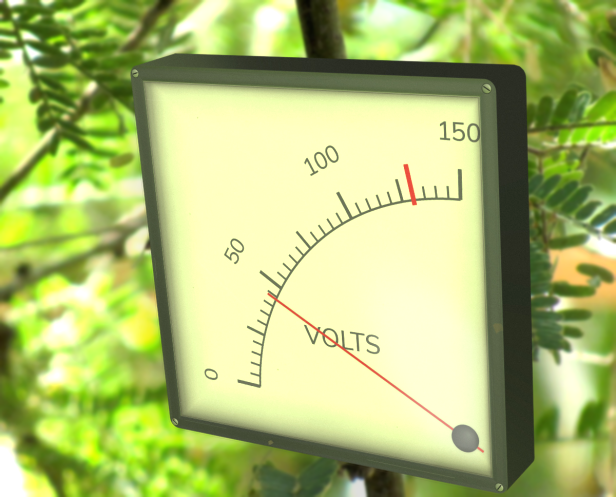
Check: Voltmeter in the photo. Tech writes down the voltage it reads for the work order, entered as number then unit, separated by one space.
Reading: 45 V
